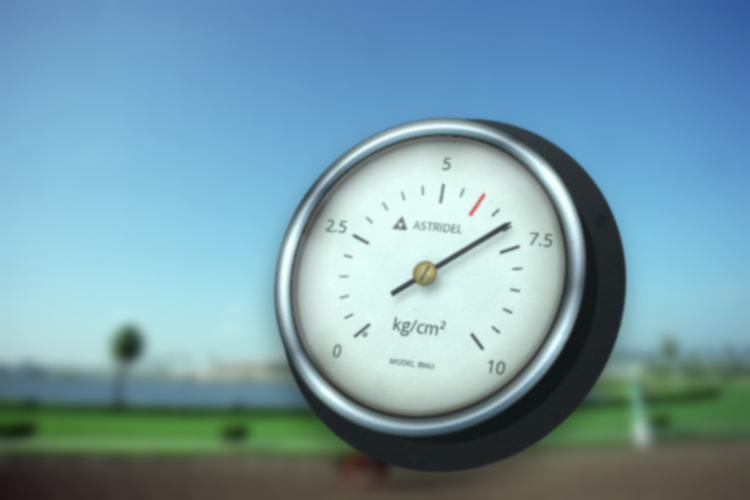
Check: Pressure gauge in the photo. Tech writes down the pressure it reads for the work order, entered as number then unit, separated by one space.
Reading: 7 kg/cm²
